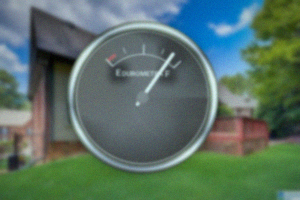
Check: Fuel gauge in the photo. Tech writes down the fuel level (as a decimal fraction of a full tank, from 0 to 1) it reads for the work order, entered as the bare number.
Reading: 0.875
